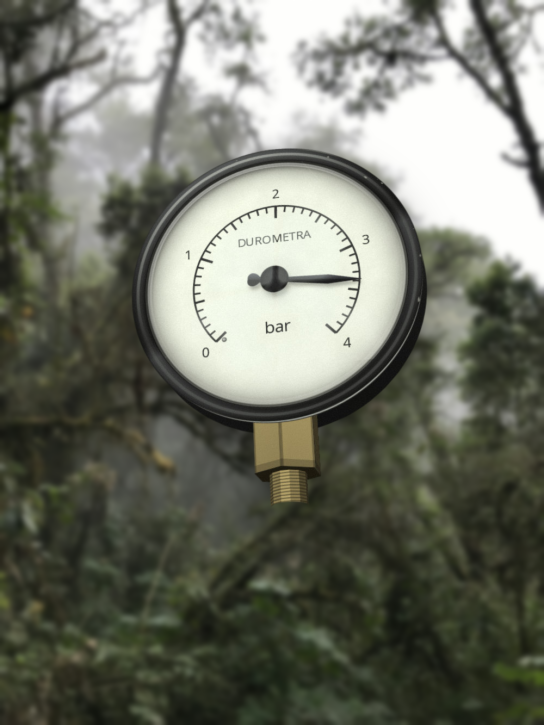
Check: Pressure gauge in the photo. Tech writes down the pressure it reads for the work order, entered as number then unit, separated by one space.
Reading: 3.4 bar
